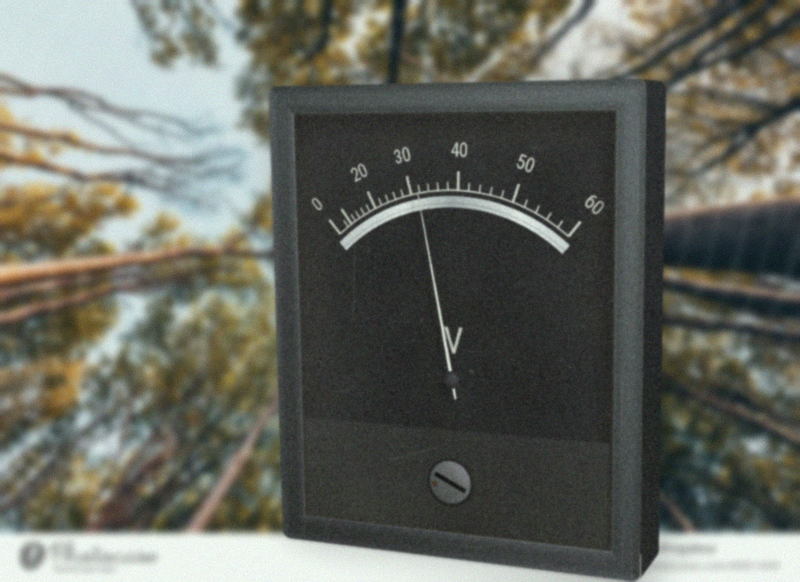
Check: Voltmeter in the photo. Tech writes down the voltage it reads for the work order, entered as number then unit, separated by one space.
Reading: 32 V
